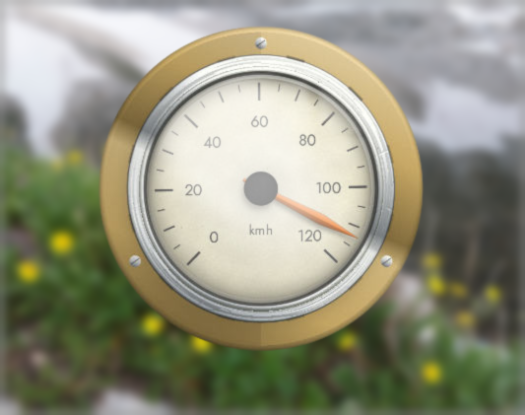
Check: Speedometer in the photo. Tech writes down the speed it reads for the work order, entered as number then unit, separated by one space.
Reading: 112.5 km/h
